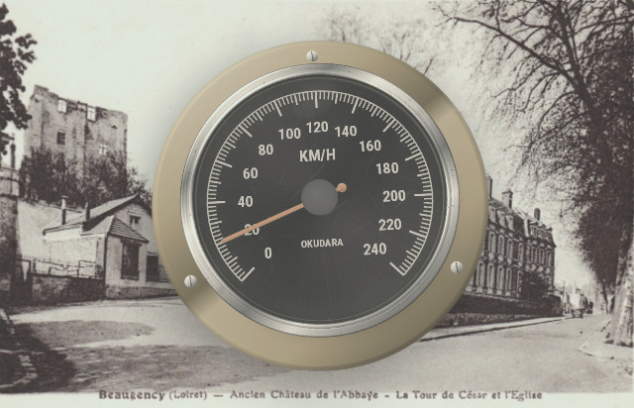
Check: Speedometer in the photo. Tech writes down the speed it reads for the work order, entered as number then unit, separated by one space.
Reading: 20 km/h
